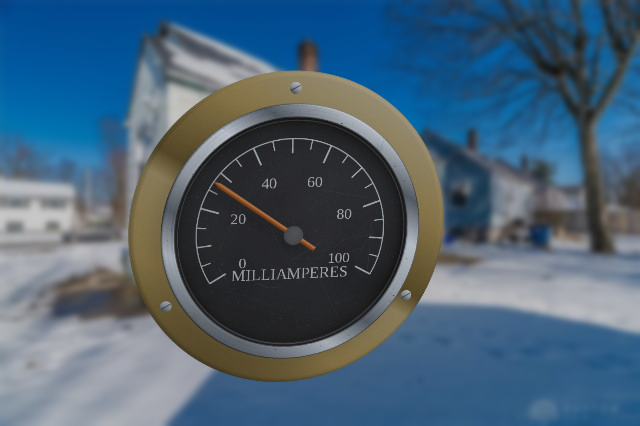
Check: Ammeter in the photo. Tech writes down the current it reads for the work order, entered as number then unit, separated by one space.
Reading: 27.5 mA
